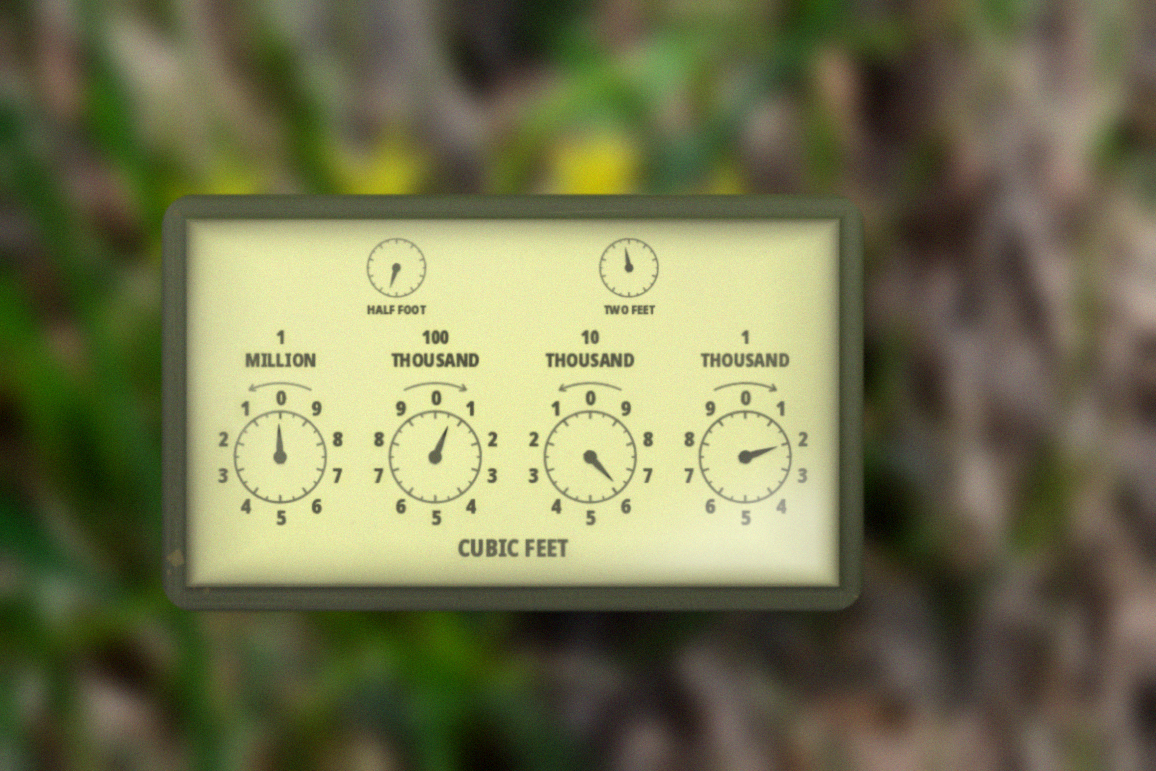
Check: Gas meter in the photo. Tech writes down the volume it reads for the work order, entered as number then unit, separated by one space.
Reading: 6200 ft³
